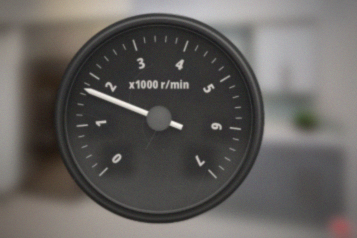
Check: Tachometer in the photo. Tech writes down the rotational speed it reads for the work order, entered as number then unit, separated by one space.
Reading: 1700 rpm
